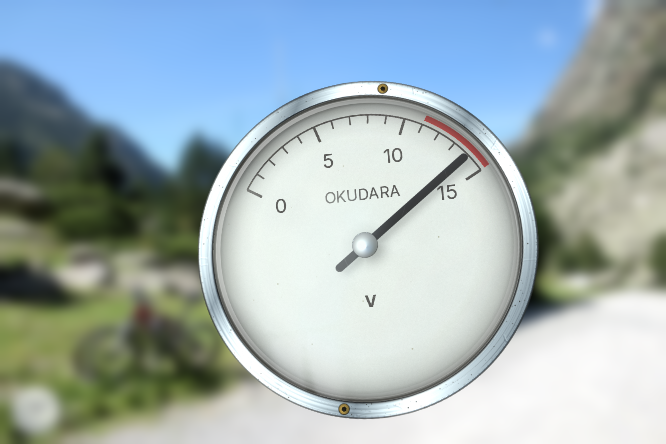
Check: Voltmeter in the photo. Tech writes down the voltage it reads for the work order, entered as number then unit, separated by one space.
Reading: 14 V
